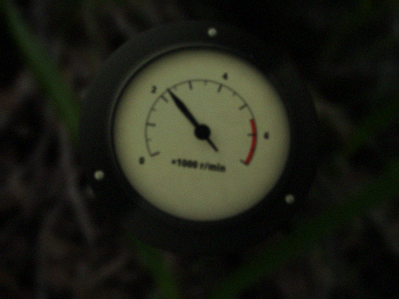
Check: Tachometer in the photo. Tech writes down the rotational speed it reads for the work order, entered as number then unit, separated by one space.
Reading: 2250 rpm
